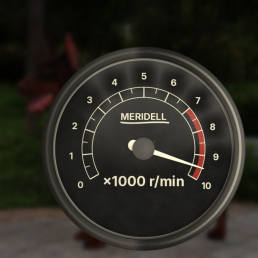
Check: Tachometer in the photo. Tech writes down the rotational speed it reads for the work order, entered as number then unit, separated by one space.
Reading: 9500 rpm
